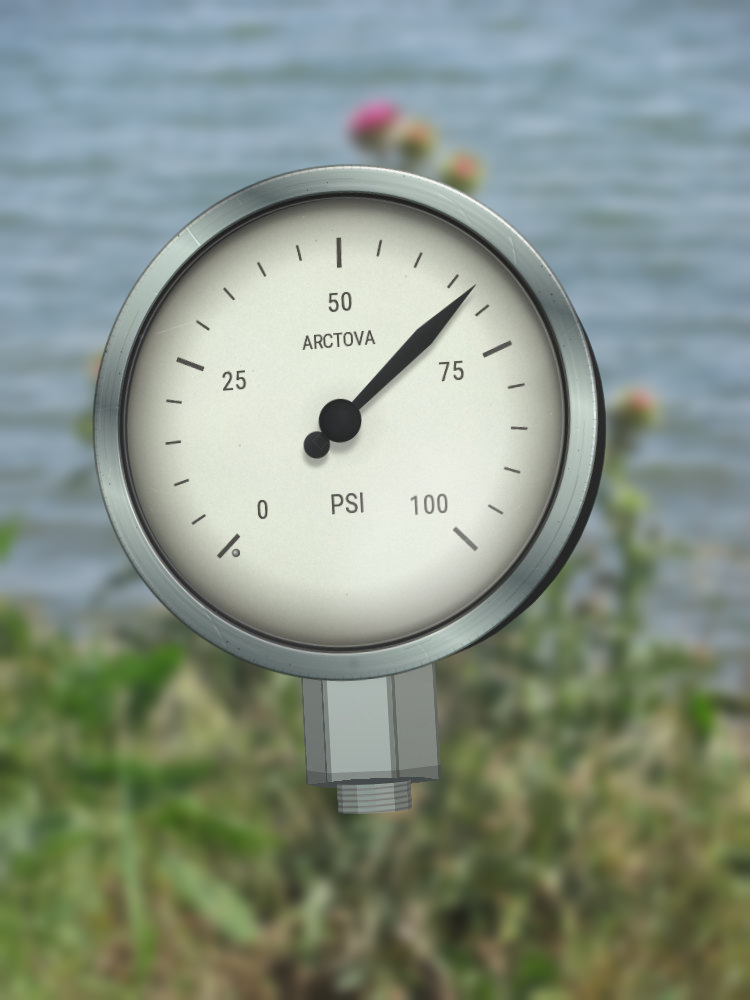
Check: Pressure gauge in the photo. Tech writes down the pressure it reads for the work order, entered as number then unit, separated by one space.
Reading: 67.5 psi
